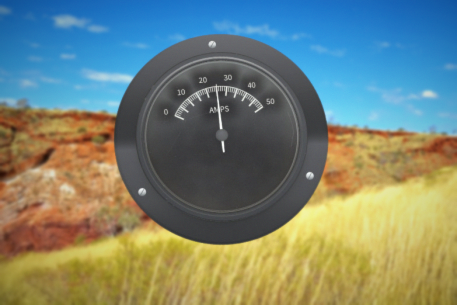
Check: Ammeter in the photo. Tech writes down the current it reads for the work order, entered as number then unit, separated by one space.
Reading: 25 A
